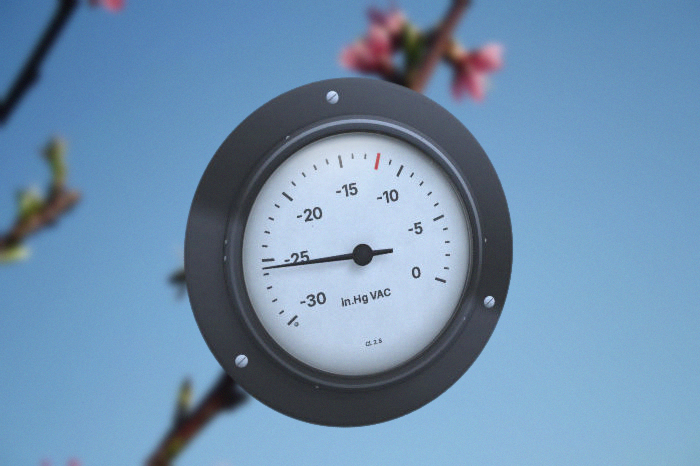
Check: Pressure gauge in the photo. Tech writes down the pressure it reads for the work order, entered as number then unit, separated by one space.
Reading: -25.5 inHg
